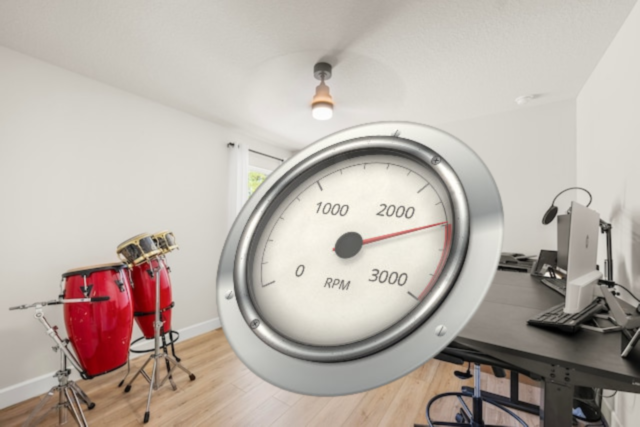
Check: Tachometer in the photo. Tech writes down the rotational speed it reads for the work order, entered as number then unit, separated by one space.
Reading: 2400 rpm
